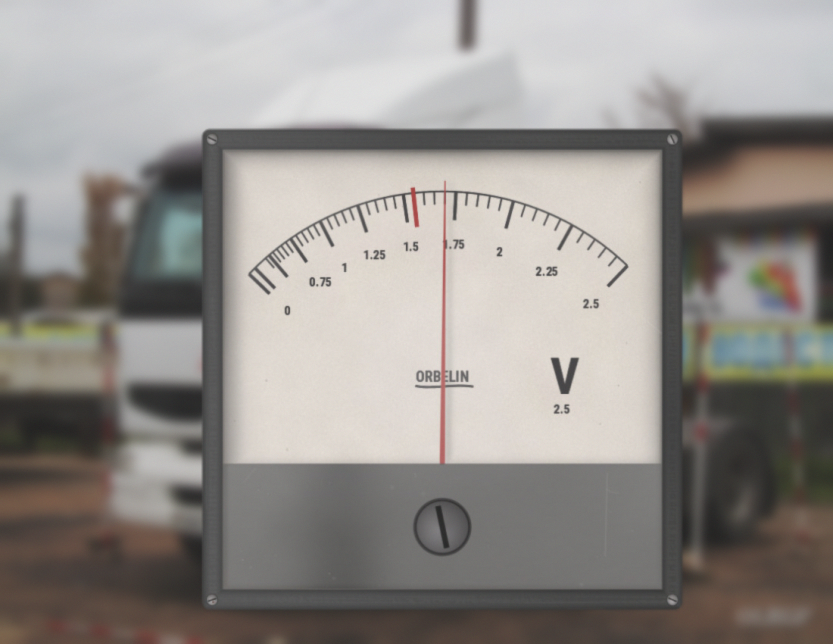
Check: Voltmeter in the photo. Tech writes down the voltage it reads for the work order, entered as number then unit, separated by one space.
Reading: 1.7 V
